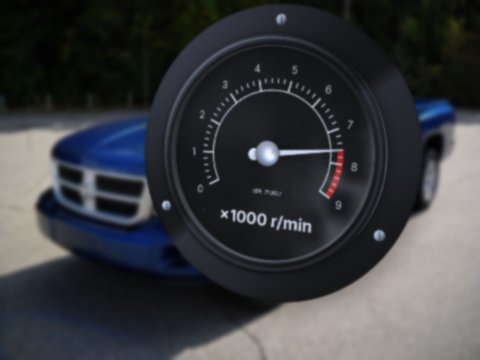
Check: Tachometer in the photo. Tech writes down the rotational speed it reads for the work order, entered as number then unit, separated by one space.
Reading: 7600 rpm
